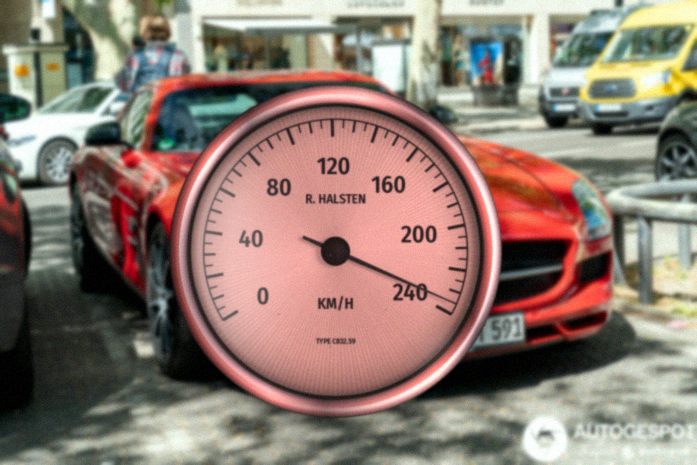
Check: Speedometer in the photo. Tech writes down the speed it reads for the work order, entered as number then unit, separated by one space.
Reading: 235 km/h
